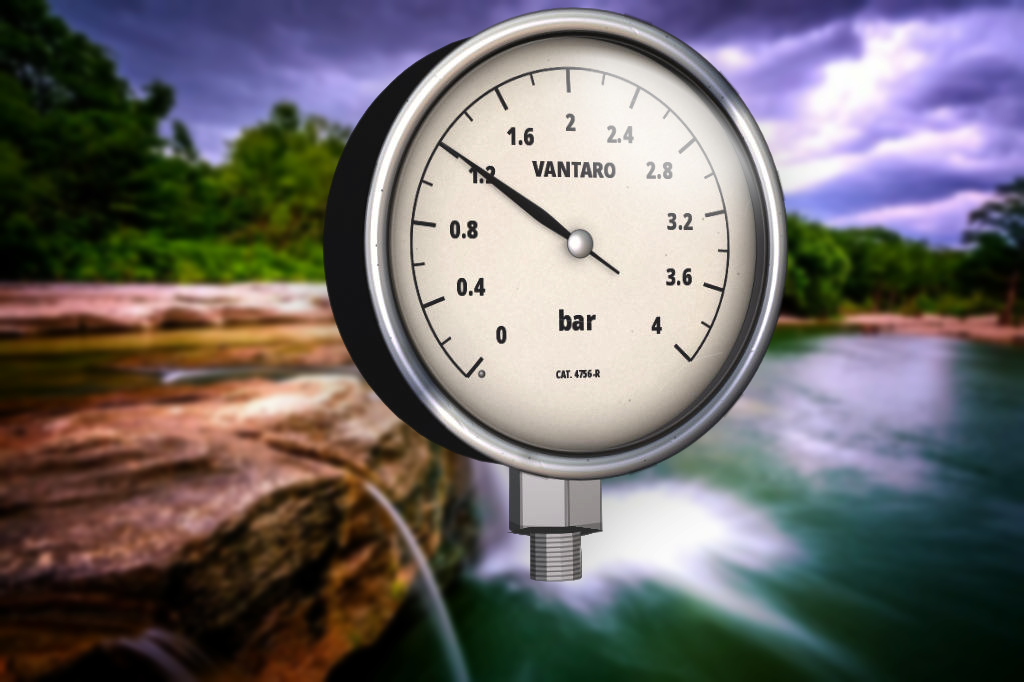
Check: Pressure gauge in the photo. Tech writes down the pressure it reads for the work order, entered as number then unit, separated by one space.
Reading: 1.2 bar
